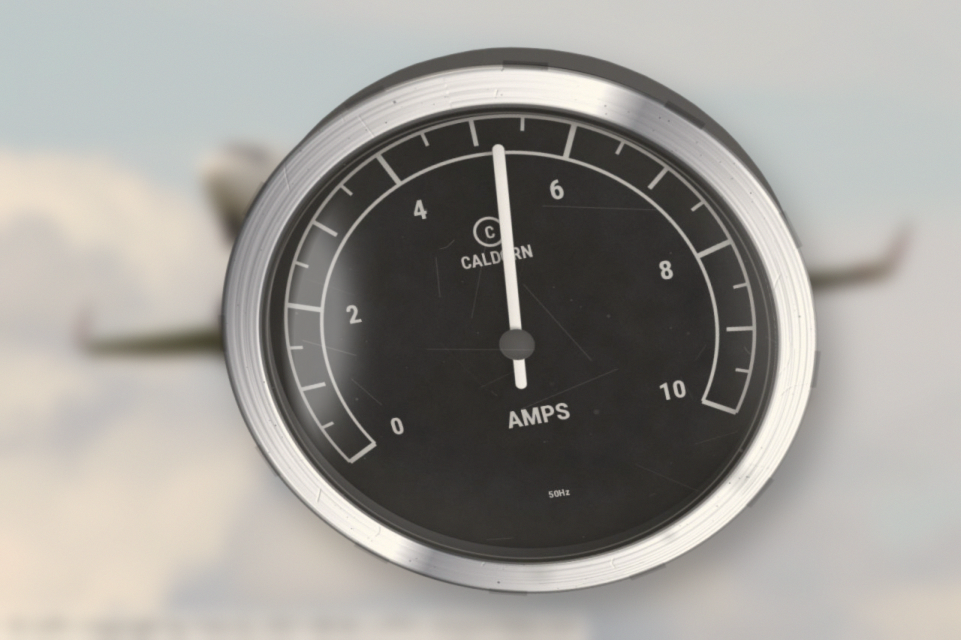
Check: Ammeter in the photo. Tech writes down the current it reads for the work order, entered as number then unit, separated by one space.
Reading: 5.25 A
